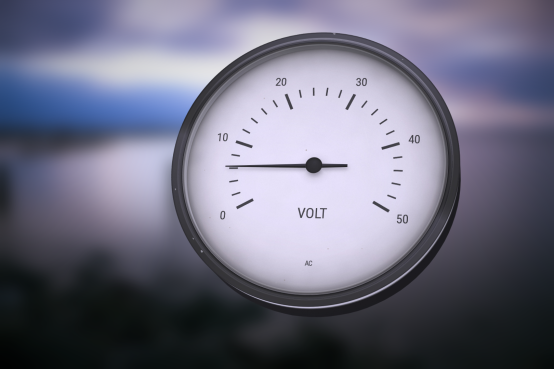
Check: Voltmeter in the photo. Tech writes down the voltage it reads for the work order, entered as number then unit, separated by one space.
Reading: 6 V
